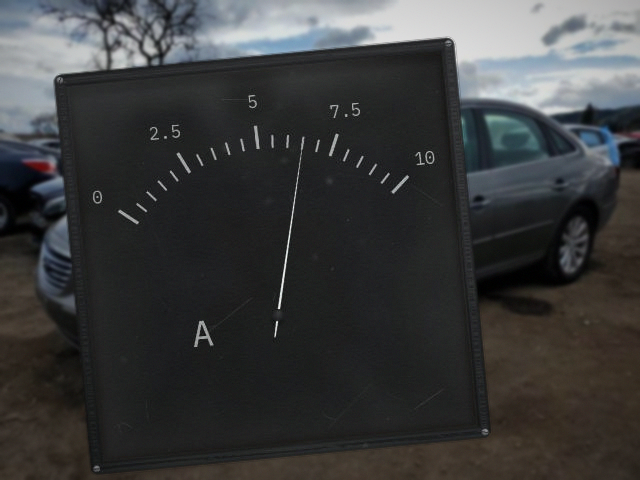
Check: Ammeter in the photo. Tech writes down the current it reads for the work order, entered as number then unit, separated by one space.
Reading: 6.5 A
